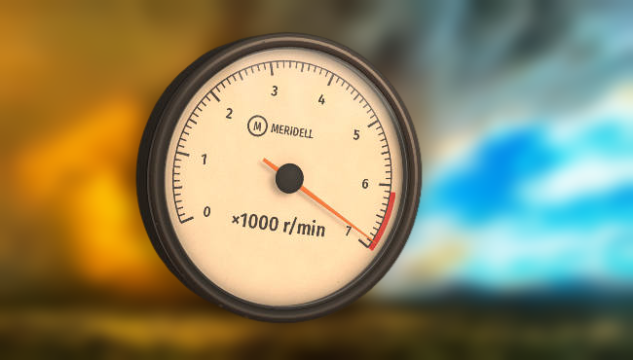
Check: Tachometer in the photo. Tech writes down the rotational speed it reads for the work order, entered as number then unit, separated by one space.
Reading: 6900 rpm
